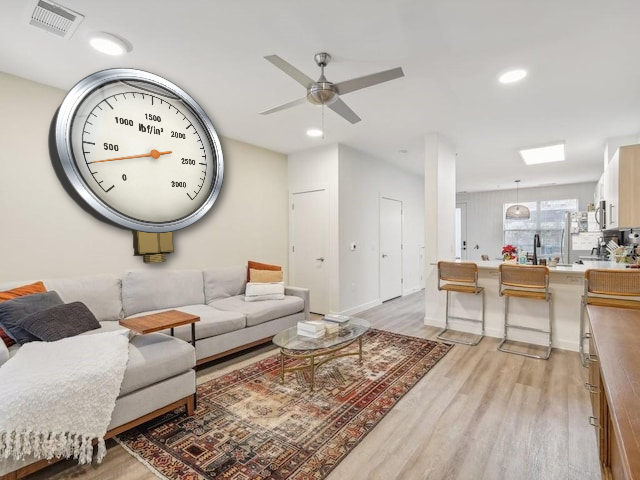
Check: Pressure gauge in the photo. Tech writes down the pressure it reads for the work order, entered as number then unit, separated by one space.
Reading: 300 psi
